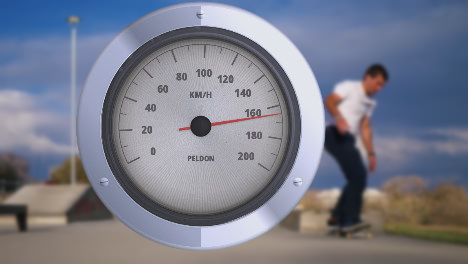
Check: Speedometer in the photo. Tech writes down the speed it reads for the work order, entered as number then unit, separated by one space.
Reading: 165 km/h
